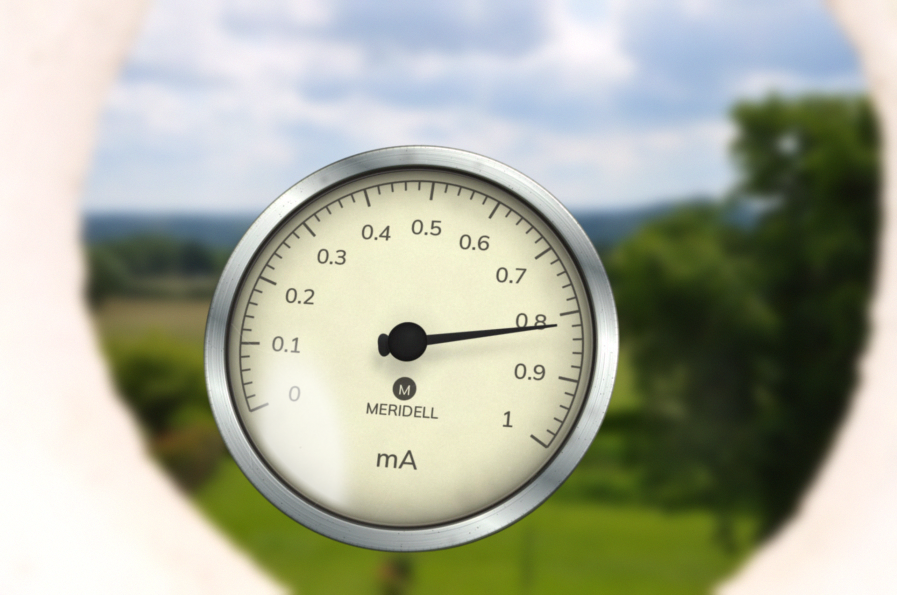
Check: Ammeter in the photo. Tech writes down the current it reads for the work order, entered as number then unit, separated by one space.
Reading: 0.82 mA
